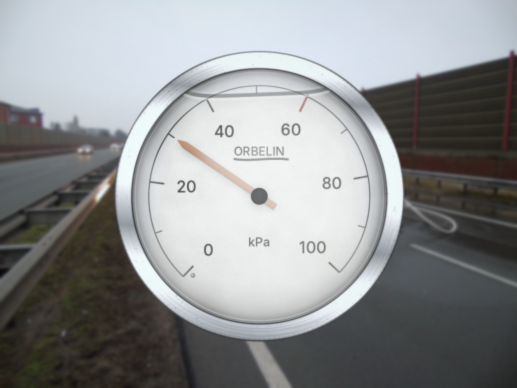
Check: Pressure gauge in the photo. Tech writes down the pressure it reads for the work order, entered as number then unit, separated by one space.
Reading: 30 kPa
